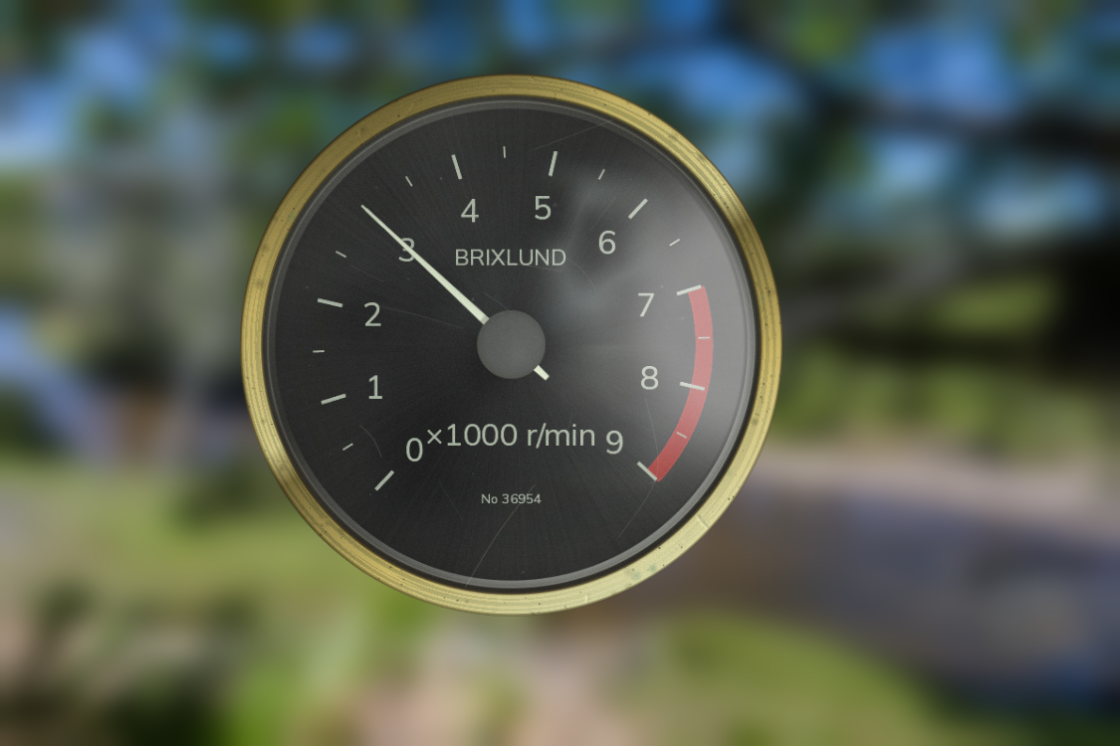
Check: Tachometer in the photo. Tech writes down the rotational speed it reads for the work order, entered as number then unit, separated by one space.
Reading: 3000 rpm
